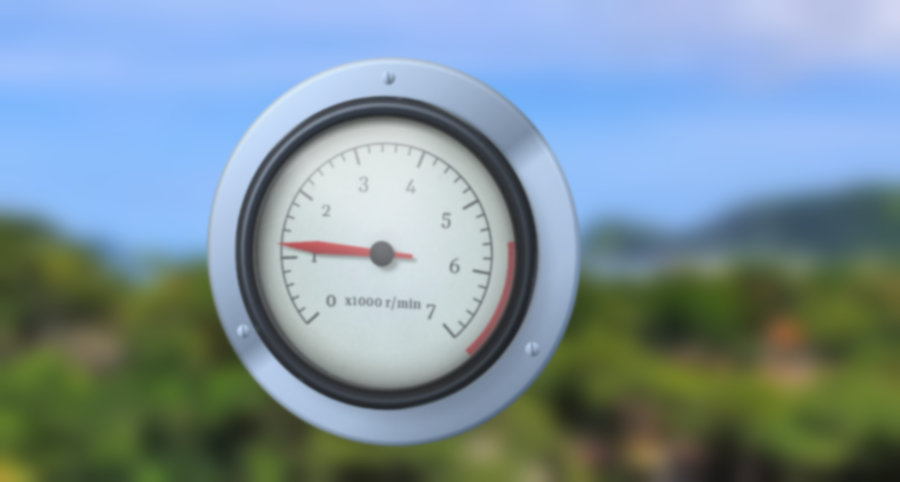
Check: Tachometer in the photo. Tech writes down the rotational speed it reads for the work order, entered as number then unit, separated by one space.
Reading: 1200 rpm
